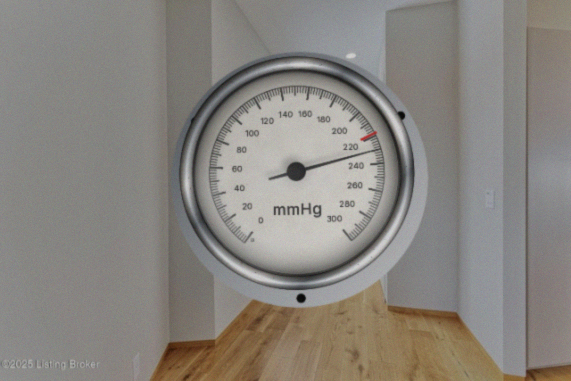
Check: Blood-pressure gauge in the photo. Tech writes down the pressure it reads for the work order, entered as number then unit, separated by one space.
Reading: 230 mmHg
